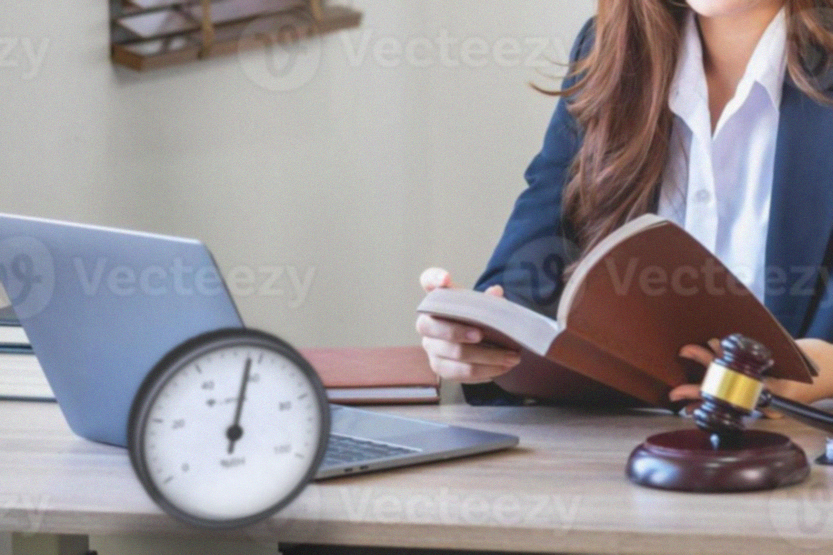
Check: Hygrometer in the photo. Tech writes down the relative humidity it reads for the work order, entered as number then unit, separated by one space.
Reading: 56 %
